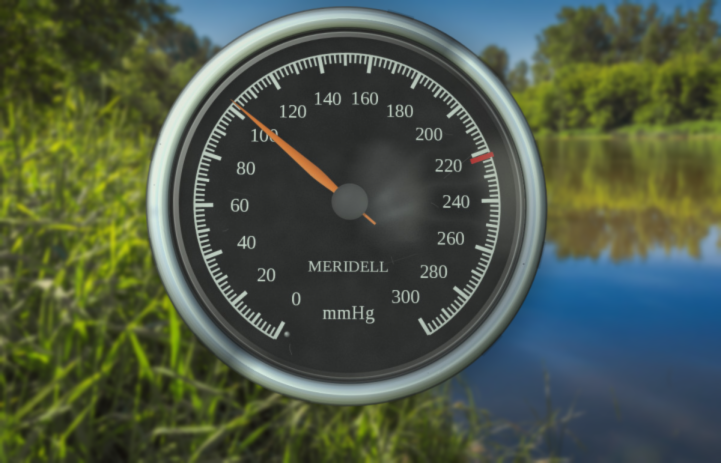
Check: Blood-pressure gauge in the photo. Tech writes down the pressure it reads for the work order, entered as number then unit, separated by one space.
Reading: 102 mmHg
